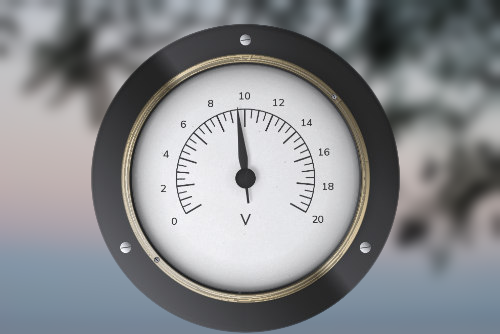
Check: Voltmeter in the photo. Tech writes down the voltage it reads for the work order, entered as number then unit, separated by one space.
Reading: 9.5 V
